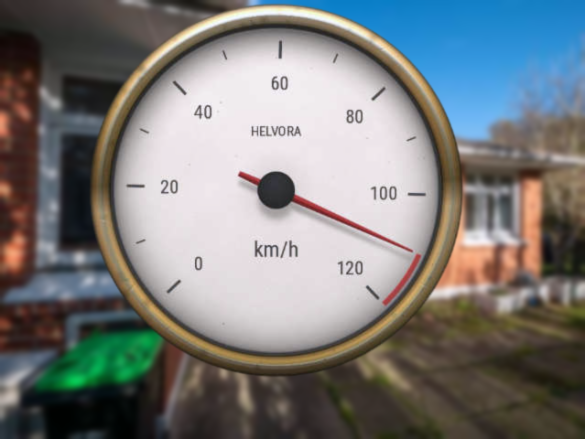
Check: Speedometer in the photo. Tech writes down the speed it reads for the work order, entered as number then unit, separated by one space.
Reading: 110 km/h
